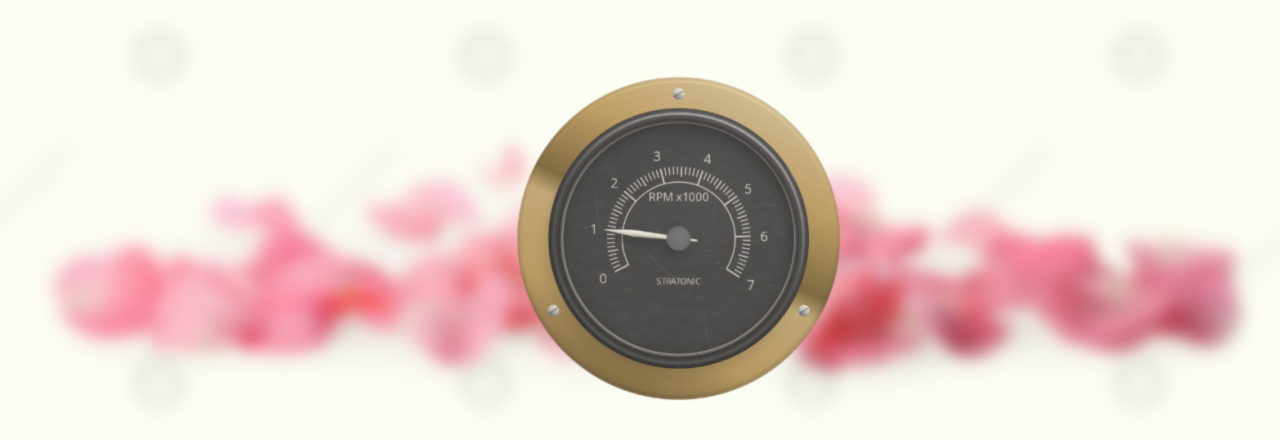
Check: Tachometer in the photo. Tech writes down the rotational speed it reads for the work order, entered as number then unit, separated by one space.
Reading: 1000 rpm
